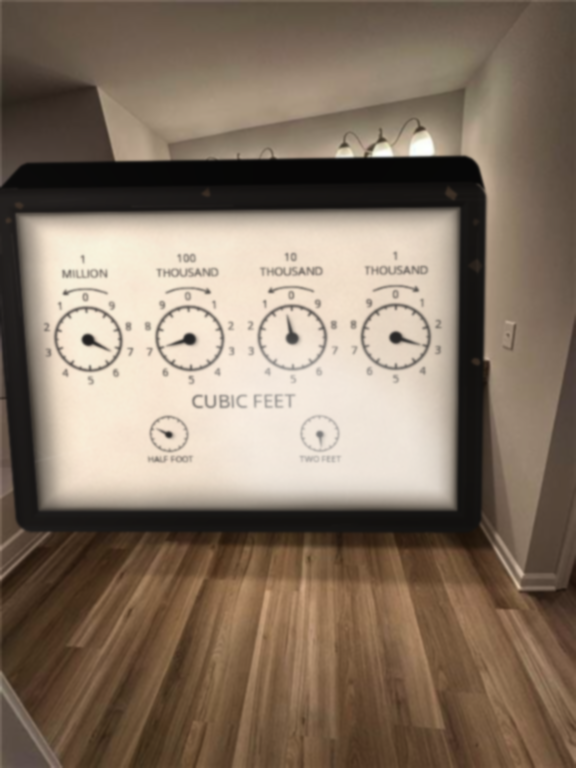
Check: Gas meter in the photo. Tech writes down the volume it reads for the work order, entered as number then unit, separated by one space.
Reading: 670300 ft³
